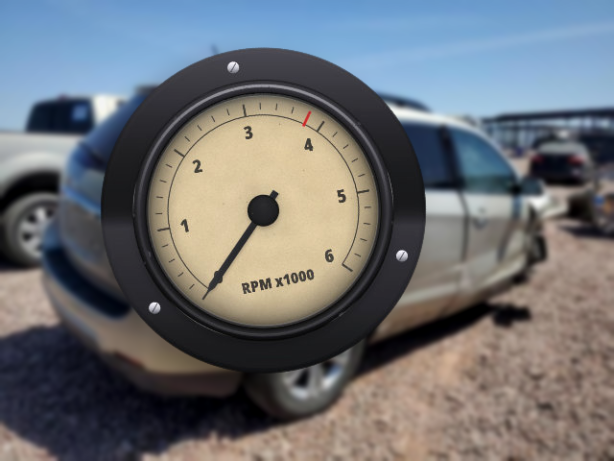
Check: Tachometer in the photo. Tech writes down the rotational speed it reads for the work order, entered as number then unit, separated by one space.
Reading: 0 rpm
